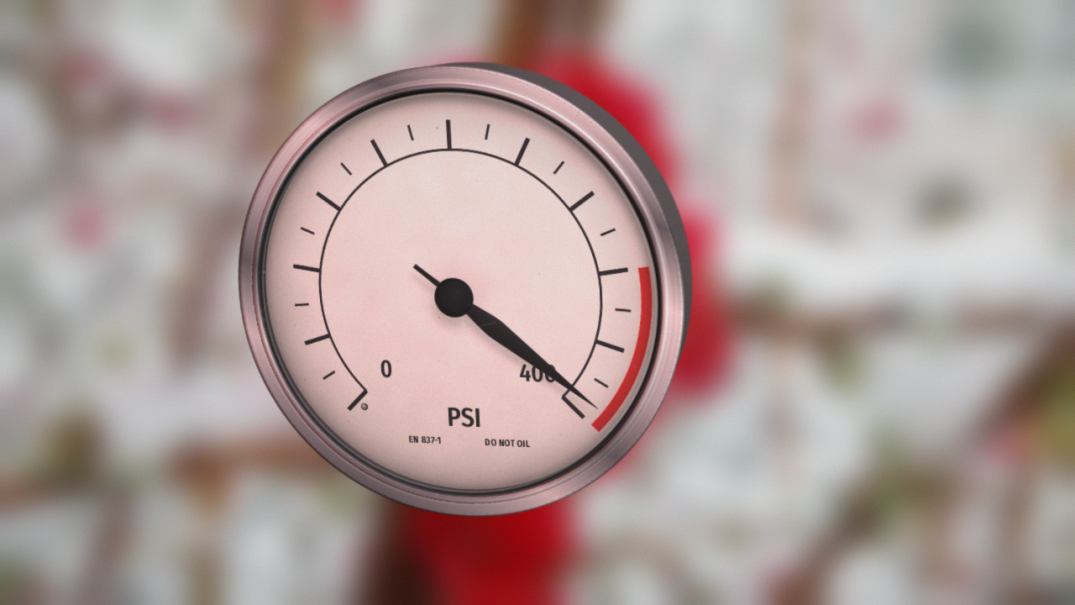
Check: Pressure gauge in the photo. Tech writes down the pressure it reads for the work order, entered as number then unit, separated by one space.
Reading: 390 psi
